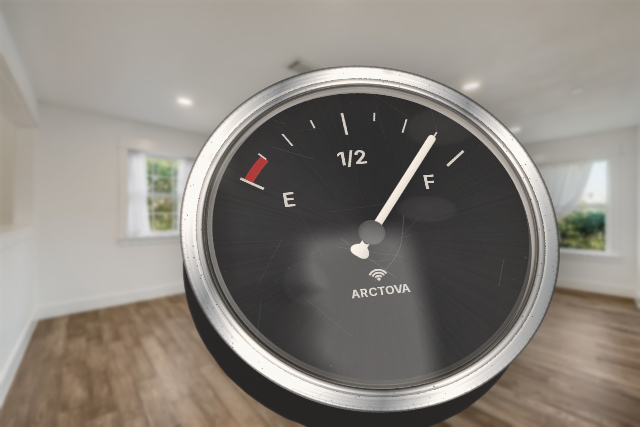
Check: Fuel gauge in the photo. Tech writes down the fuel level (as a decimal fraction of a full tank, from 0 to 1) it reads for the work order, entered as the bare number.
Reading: 0.875
